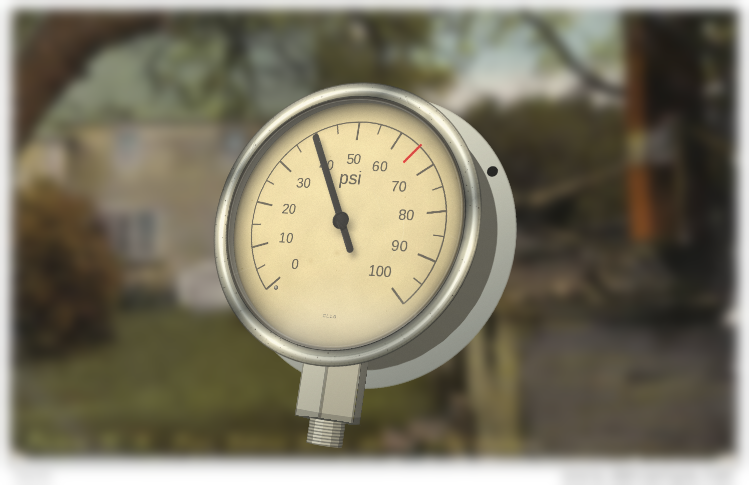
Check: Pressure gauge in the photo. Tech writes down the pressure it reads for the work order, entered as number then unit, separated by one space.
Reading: 40 psi
